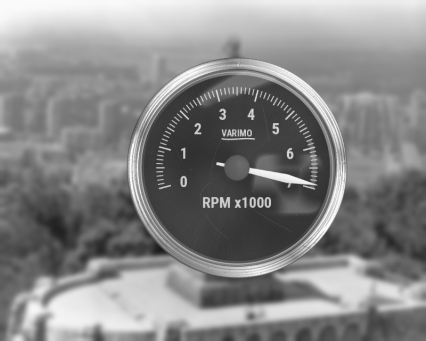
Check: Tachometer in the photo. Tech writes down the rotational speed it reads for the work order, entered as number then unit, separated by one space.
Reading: 6900 rpm
